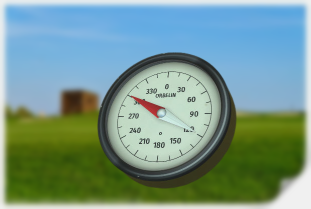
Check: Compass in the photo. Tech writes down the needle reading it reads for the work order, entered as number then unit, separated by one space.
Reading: 300 °
